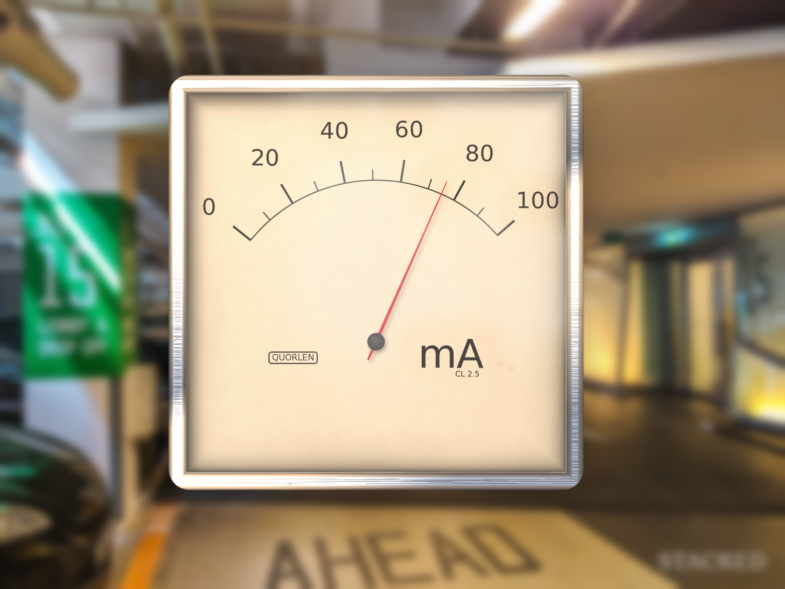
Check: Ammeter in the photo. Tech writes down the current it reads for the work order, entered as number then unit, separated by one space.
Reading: 75 mA
